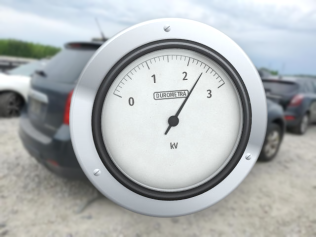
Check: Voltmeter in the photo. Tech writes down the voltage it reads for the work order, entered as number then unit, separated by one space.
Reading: 2.4 kV
